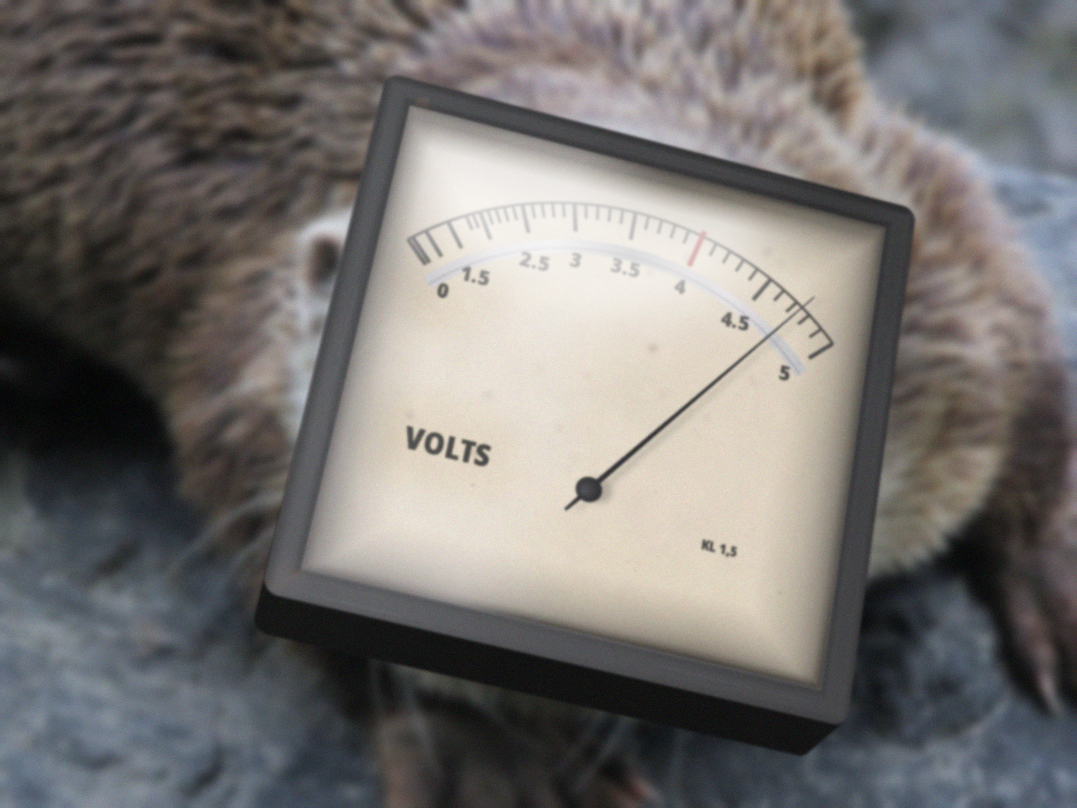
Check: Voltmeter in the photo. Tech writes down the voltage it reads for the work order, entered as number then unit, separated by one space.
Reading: 4.75 V
